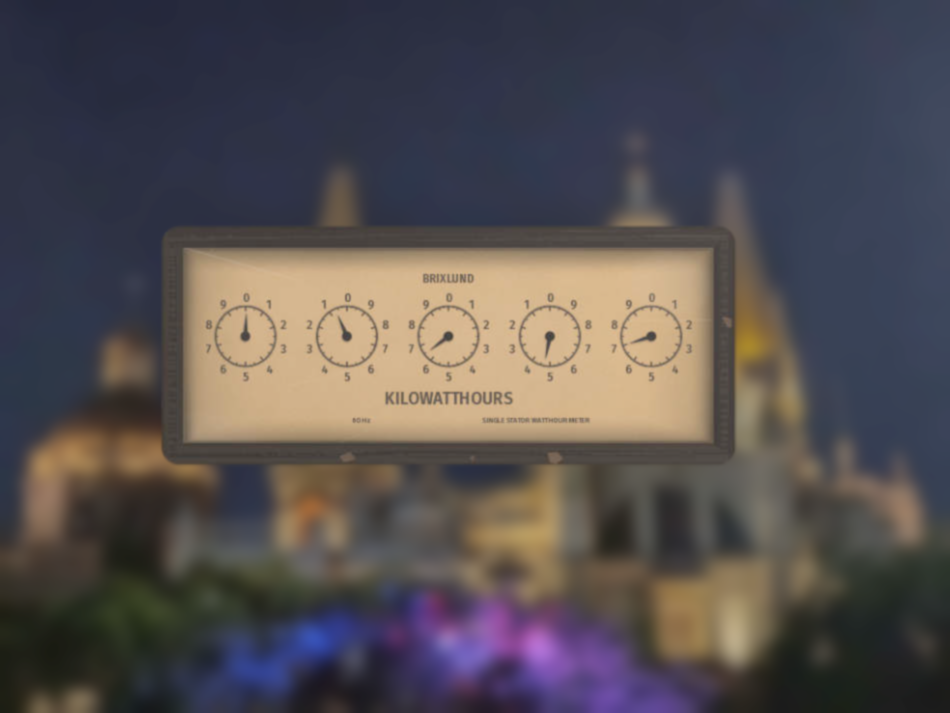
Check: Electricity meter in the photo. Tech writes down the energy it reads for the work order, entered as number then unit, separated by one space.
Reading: 647 kWh
